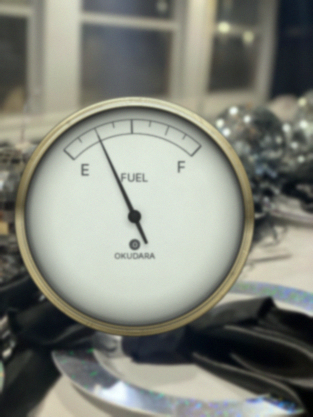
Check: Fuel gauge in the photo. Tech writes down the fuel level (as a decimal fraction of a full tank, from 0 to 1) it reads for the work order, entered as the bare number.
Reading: 0.25
